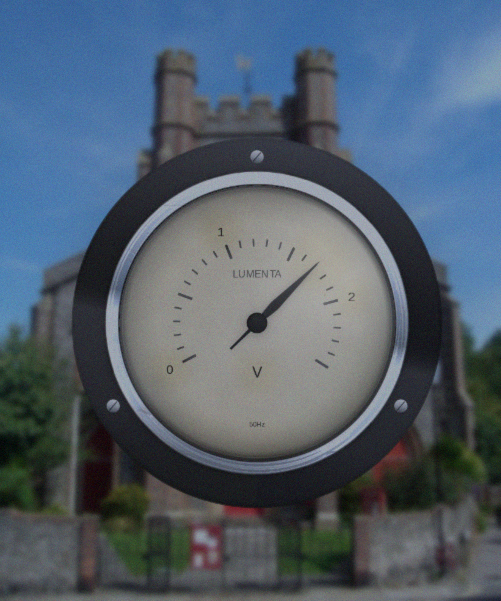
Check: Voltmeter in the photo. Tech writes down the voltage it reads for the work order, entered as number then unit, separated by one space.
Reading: 1.7 V
